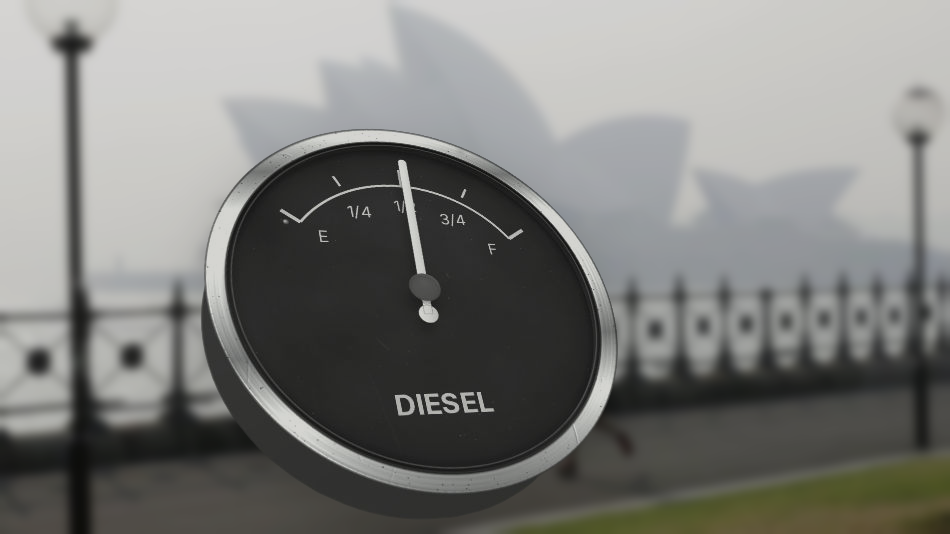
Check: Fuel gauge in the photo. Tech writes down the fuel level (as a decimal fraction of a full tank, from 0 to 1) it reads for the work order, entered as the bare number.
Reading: 0.5
